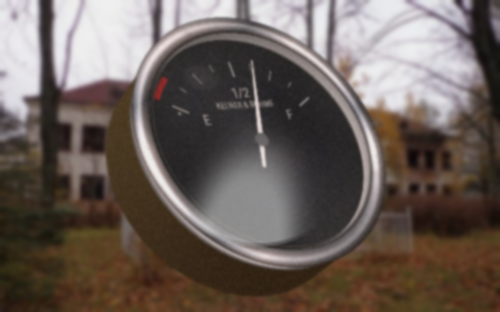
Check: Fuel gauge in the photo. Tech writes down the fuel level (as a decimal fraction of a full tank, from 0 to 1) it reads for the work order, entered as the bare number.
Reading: 0.625
